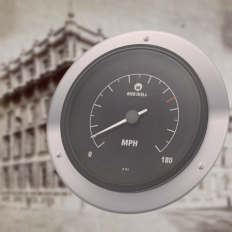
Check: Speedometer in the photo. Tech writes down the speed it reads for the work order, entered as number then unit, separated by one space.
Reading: 10 mph
